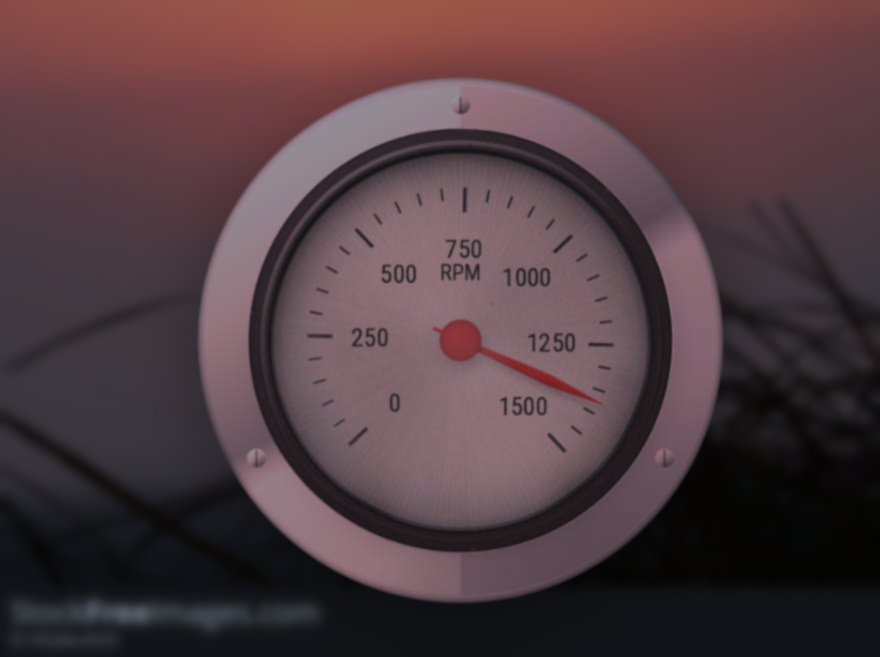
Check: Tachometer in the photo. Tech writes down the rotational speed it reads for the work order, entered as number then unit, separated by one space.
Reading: 1375 rpm
